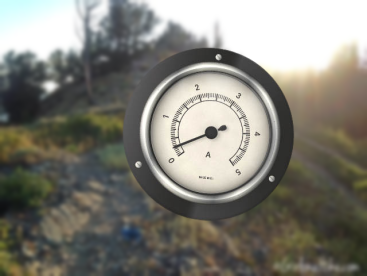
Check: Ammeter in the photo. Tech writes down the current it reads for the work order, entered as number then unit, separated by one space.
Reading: 0.25 A
